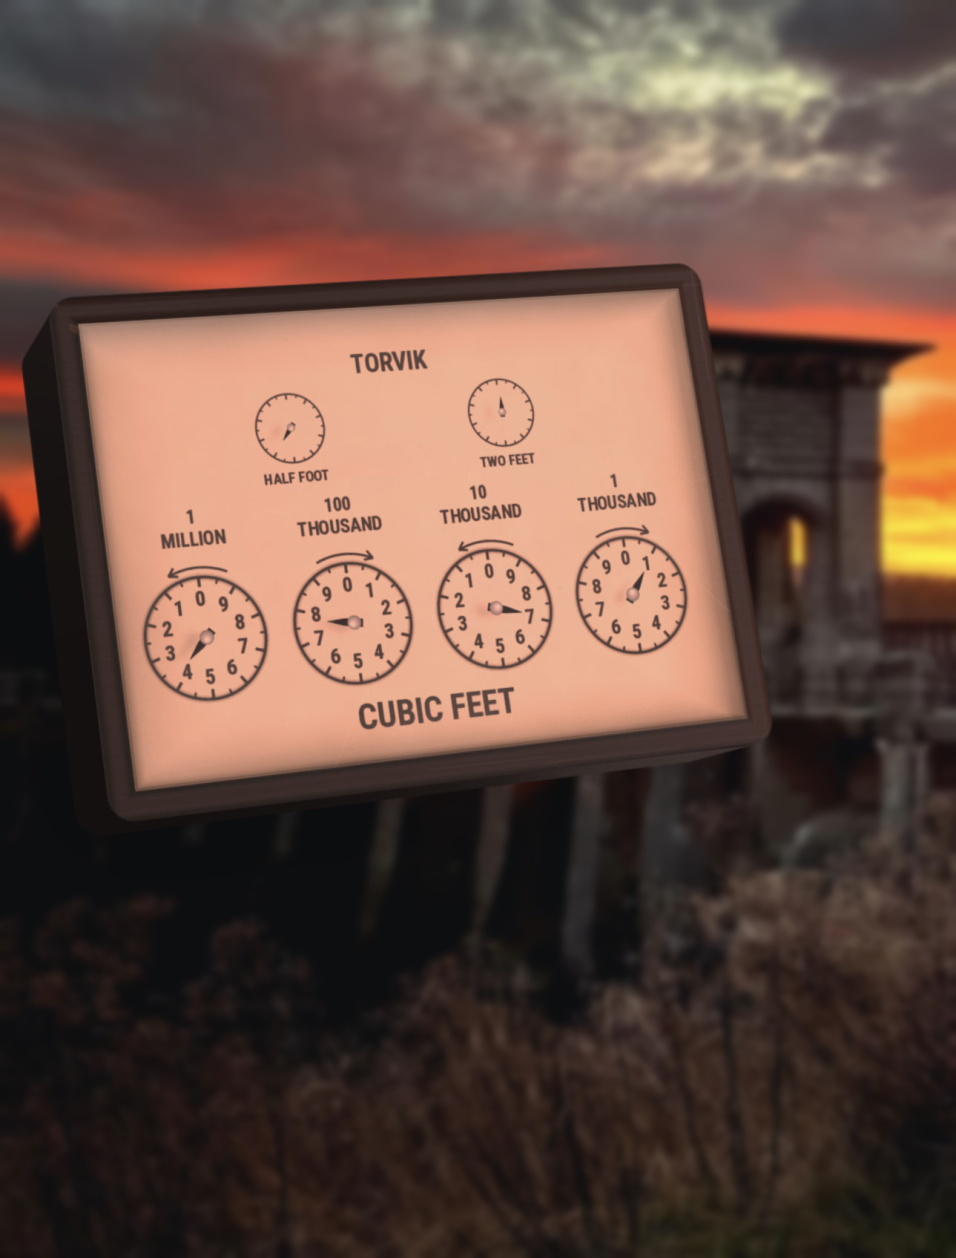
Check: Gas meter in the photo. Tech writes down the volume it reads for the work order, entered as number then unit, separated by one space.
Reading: 377100 ft³
